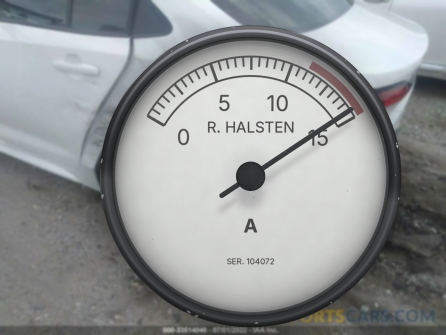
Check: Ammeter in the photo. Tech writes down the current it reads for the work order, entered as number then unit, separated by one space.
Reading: 14.5 A
